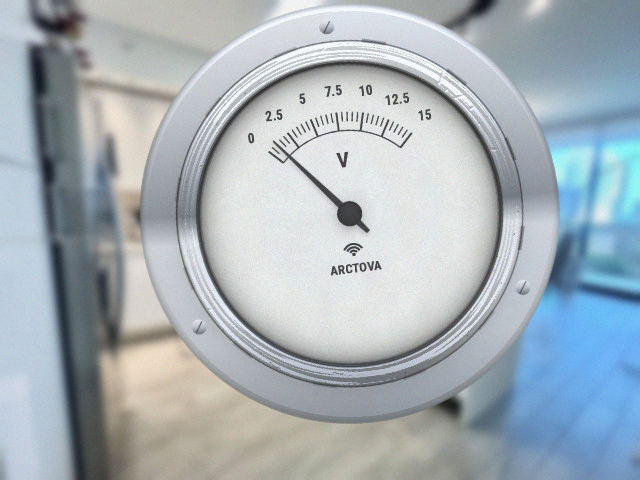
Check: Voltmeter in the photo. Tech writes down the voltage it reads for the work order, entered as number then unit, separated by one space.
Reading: 1 V
